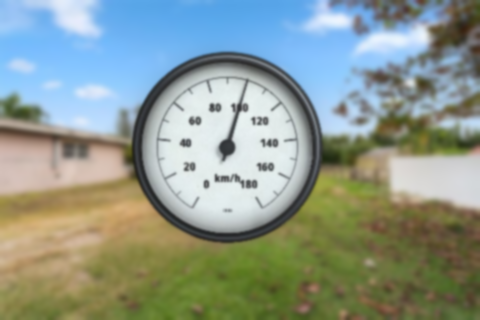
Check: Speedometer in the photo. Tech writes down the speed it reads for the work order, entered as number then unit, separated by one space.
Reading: 100 km/h
